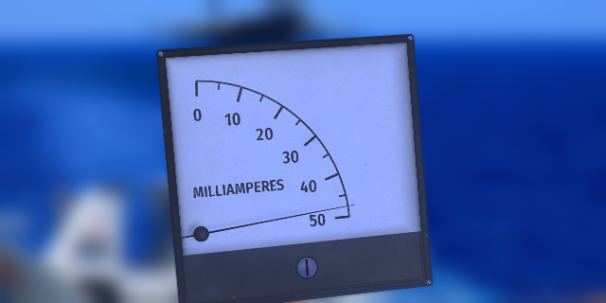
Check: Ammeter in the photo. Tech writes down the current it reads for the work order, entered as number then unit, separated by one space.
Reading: 47.5 mA
